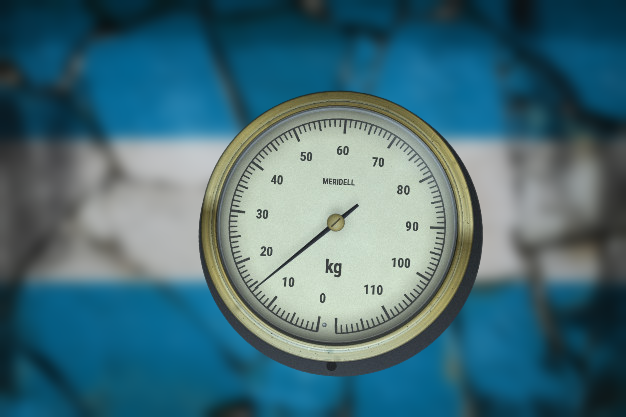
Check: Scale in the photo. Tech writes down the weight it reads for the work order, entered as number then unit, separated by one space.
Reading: 14 kg
